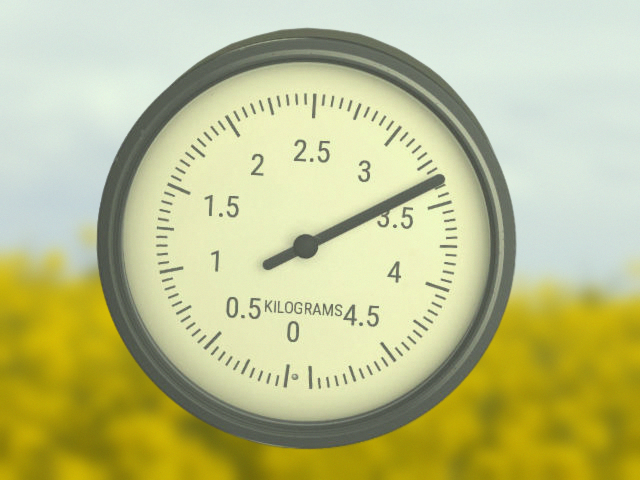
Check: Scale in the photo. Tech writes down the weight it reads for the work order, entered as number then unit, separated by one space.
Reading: 3.35 kg
